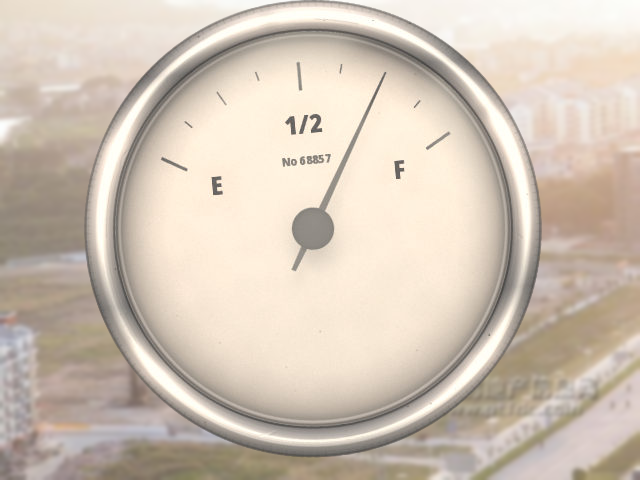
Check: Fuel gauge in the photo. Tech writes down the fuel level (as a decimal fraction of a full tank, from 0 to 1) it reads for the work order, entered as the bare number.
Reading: 0.75
